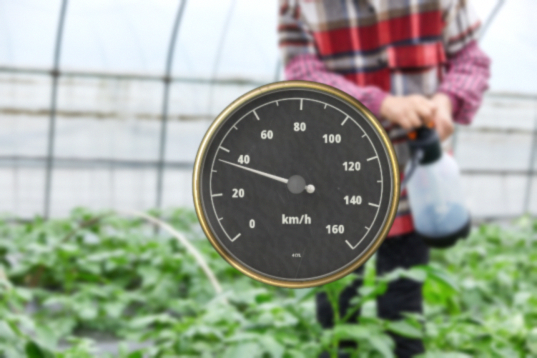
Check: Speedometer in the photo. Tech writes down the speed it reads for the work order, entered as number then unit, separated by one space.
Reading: 35 km/h
